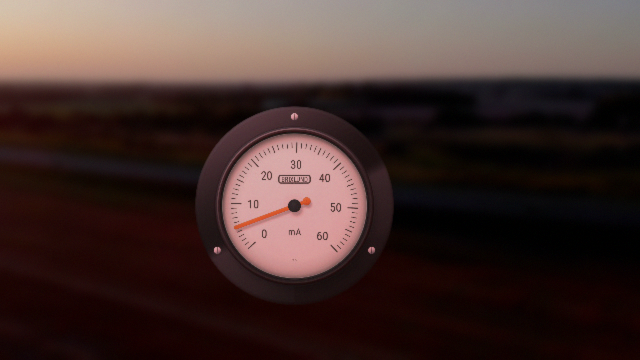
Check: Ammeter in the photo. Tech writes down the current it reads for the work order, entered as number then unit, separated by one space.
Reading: 5 mA
